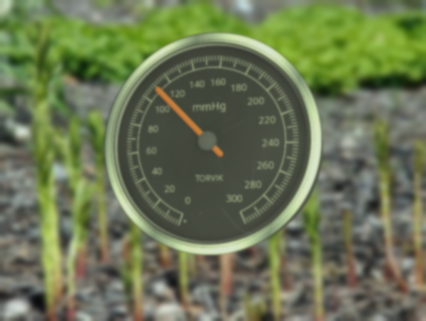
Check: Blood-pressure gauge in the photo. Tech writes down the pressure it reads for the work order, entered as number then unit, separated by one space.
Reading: 110 mmHg
